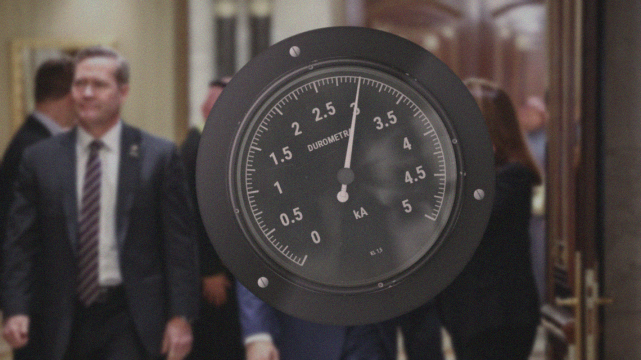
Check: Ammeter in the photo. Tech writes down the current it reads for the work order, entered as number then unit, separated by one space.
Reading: 3 kA
